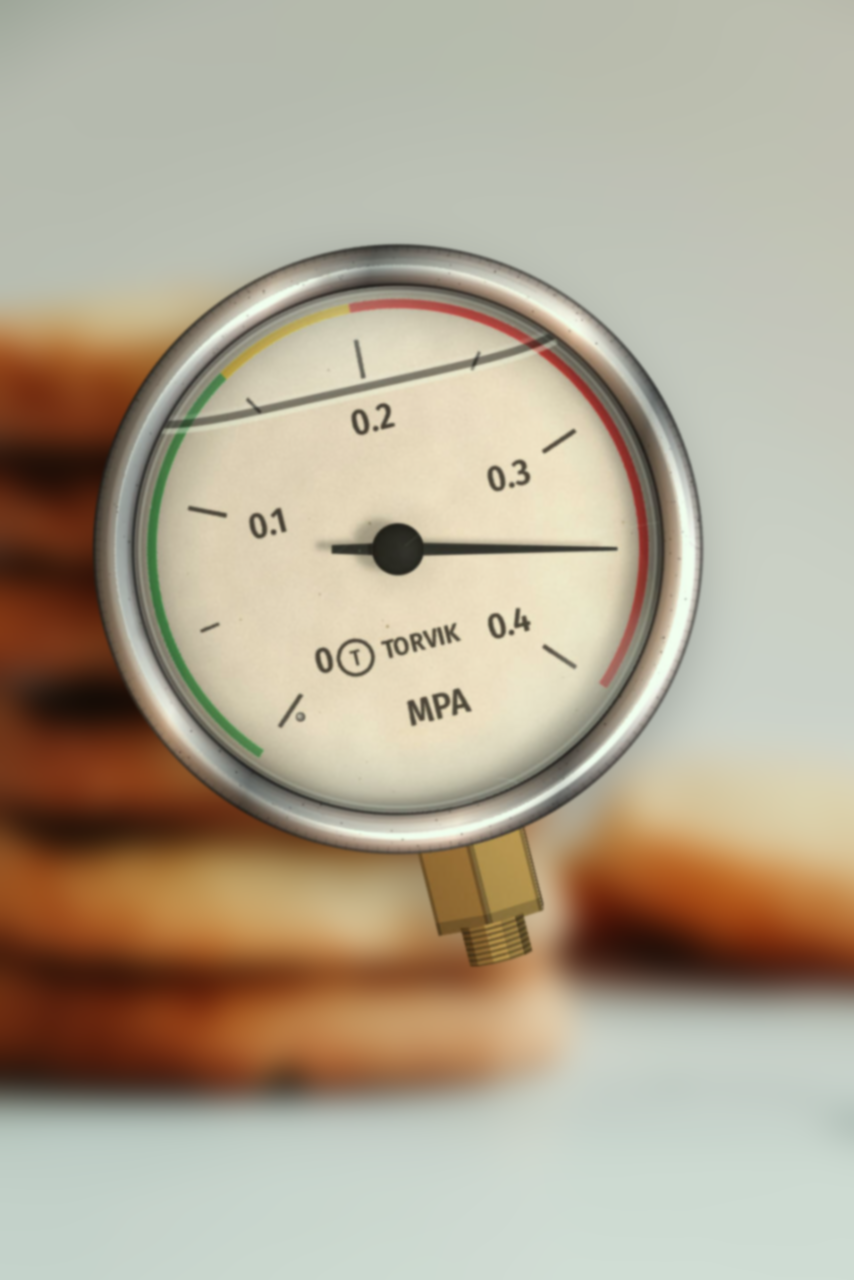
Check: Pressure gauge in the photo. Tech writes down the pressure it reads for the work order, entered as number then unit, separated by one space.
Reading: 0.35 MPa
